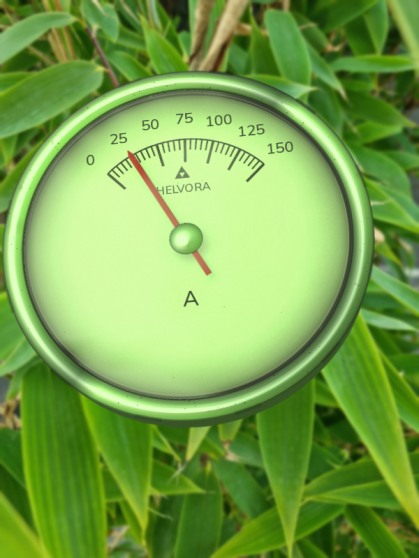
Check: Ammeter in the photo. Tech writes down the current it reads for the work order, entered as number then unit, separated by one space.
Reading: 25 A
